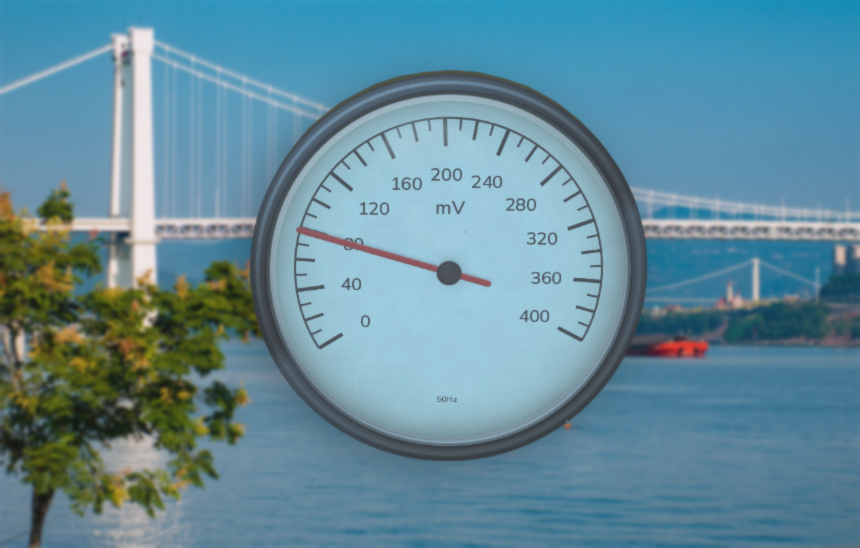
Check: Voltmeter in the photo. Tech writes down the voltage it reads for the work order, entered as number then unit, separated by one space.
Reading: 80 mV
